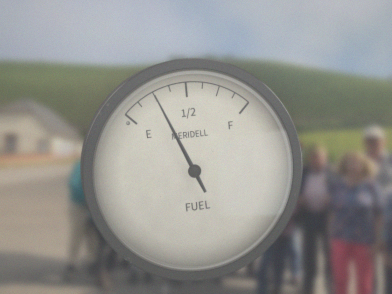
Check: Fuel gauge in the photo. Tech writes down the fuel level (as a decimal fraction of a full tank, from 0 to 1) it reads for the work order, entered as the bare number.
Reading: 0.25
